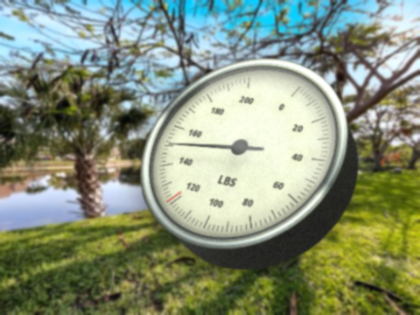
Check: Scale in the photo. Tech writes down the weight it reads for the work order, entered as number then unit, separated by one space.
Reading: 150 lb
